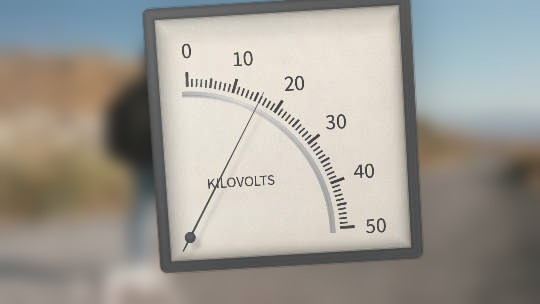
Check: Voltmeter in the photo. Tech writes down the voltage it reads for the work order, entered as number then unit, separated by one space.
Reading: 16 kV
